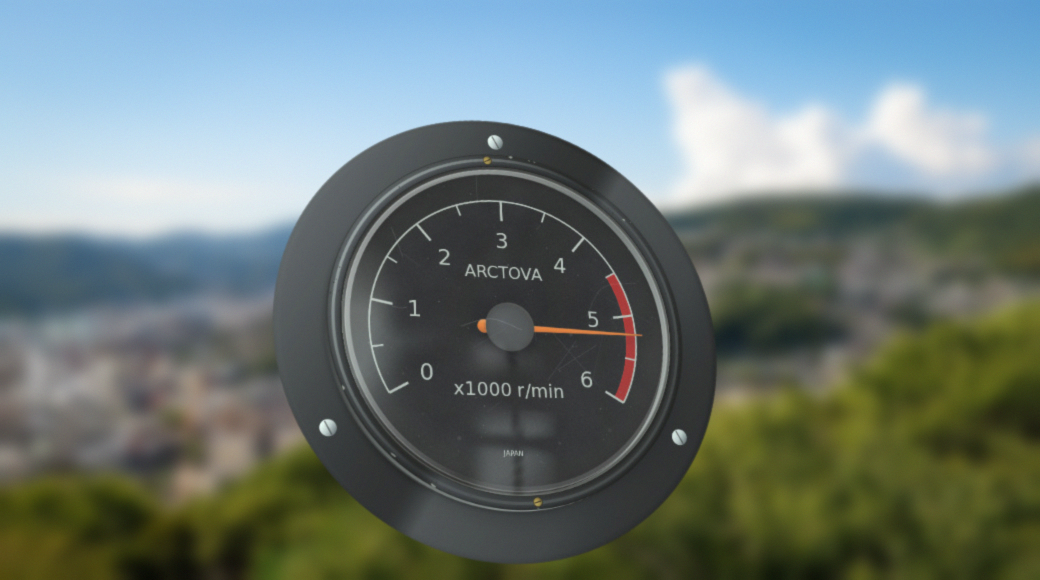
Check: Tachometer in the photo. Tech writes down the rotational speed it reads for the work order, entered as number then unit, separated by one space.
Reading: 5250 rpm
